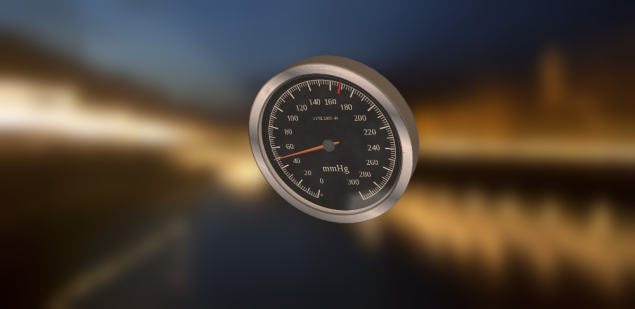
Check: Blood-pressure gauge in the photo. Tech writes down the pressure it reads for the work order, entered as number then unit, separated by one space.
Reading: 50 mmHg
